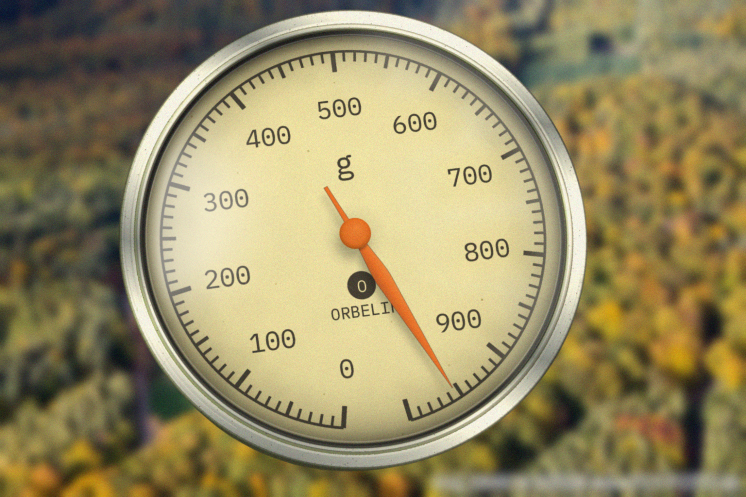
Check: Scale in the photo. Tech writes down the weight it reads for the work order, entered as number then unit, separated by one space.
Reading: 955 g
